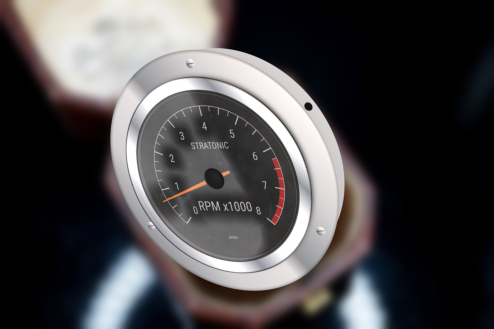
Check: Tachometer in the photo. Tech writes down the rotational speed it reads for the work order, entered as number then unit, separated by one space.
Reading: 750 rpm
